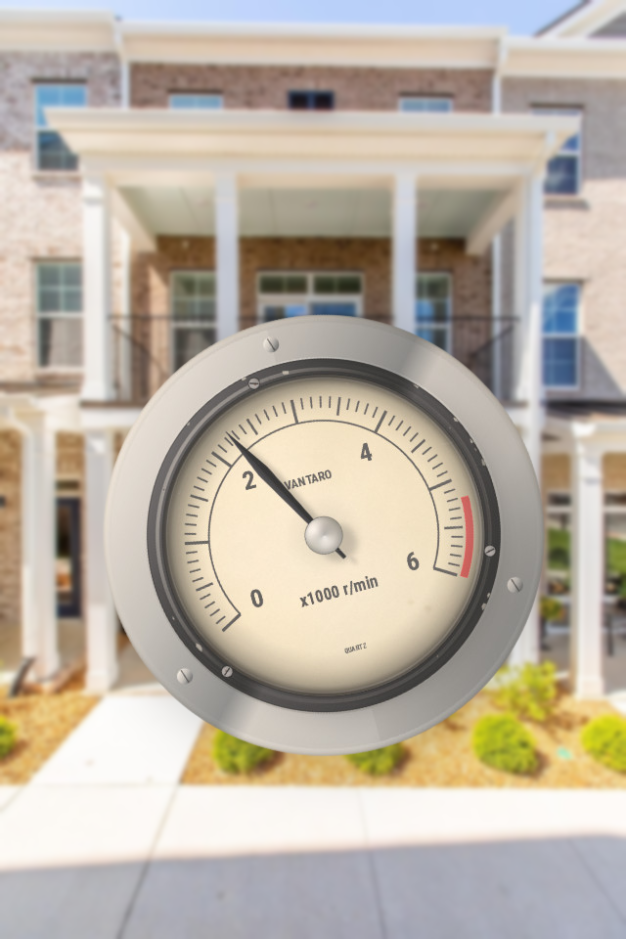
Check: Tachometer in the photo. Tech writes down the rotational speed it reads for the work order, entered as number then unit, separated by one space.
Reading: 2250 rpm
